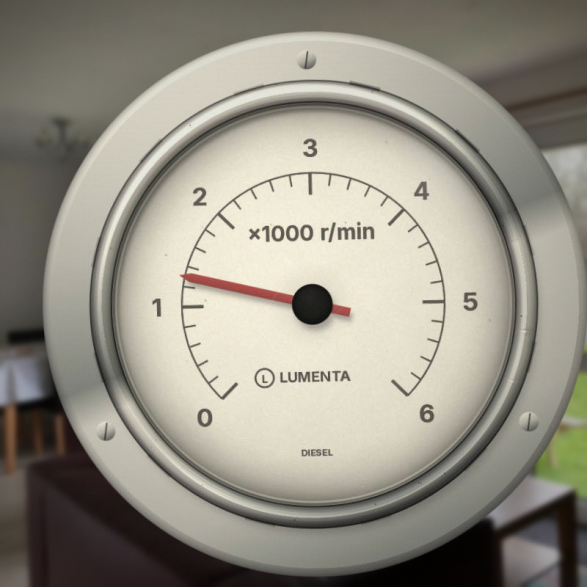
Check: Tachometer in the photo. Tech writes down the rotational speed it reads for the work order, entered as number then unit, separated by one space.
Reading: 1300 rpm
